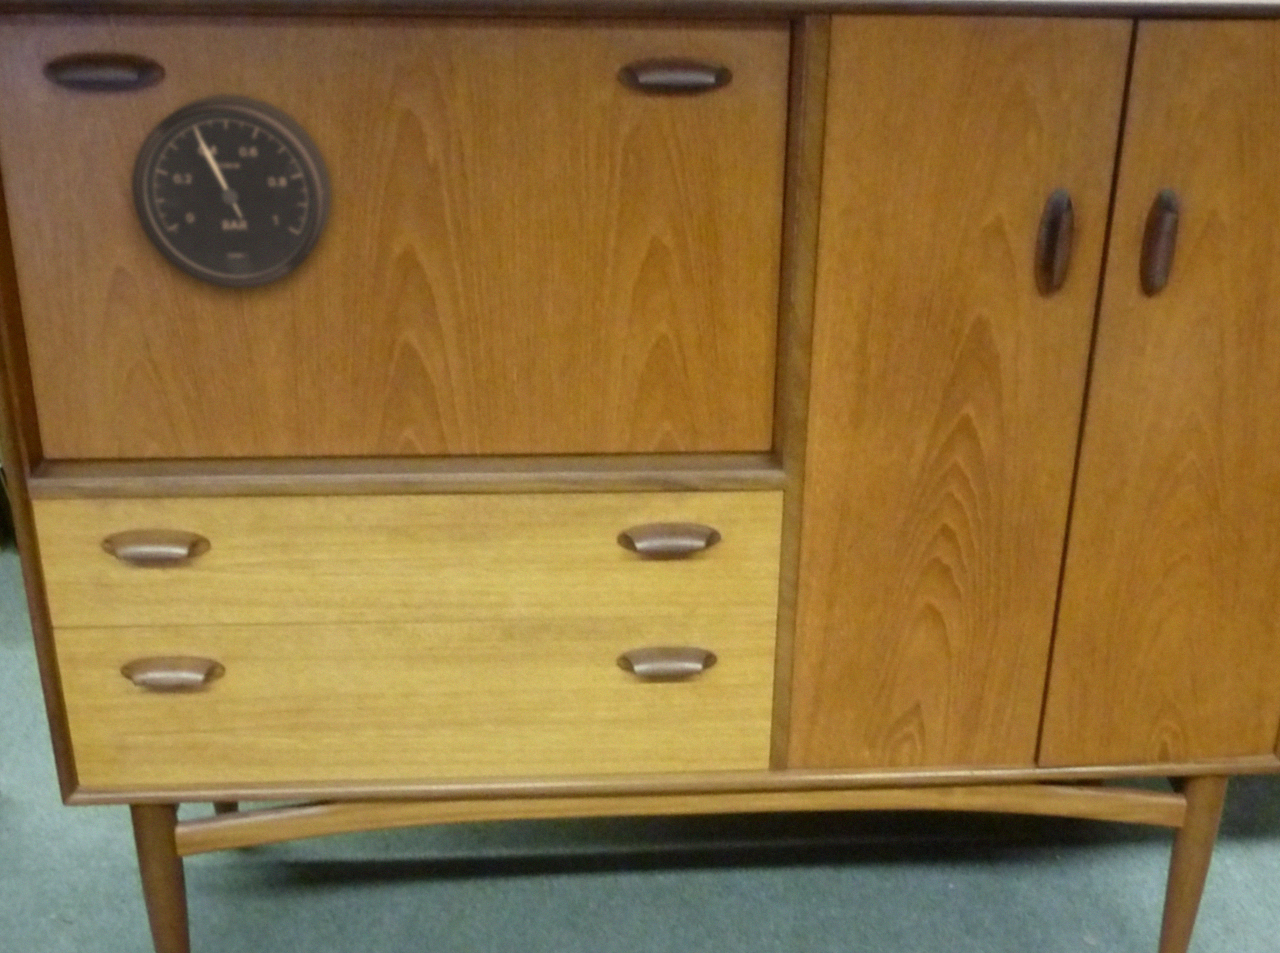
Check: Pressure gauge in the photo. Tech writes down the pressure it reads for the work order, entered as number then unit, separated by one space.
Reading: 0.4 bar
